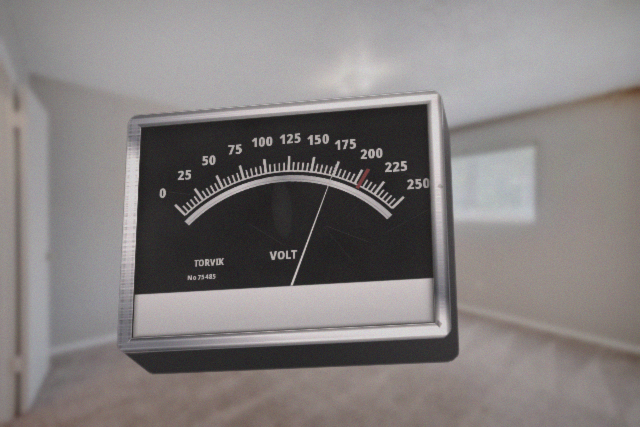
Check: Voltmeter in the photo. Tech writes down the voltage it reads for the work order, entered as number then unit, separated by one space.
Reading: 175 V
